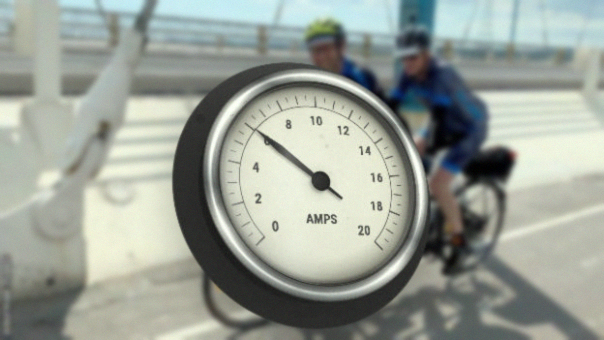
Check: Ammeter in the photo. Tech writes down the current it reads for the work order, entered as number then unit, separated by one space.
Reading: 6 A
